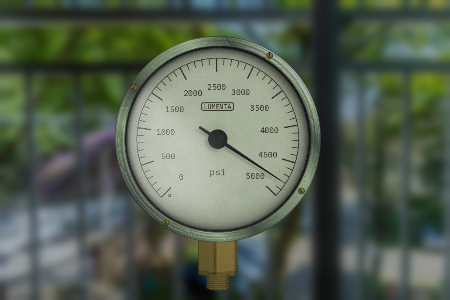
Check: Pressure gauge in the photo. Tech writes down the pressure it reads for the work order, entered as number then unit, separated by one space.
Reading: 4800 psi
